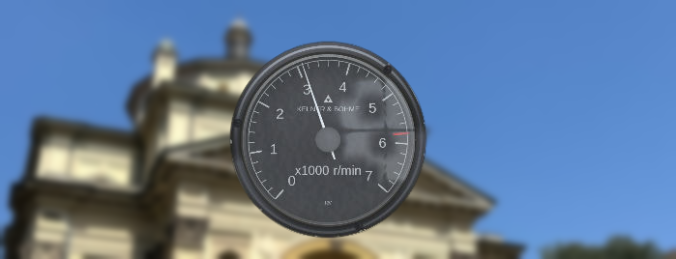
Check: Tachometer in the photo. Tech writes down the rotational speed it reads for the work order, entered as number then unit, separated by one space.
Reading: 3100 rpm
